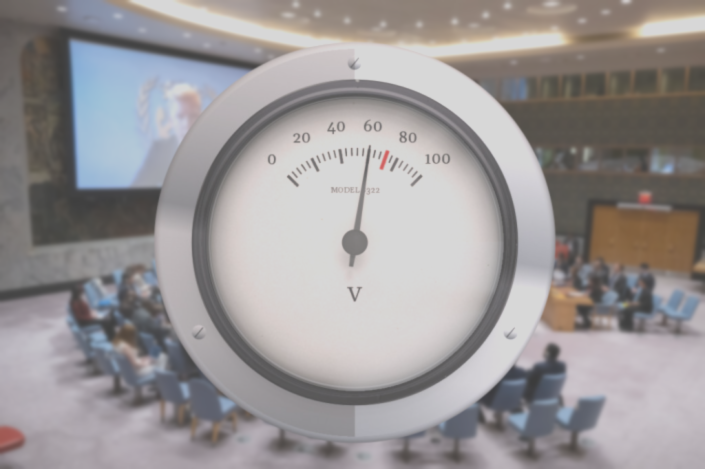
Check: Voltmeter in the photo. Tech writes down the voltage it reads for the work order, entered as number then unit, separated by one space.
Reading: 60 V
